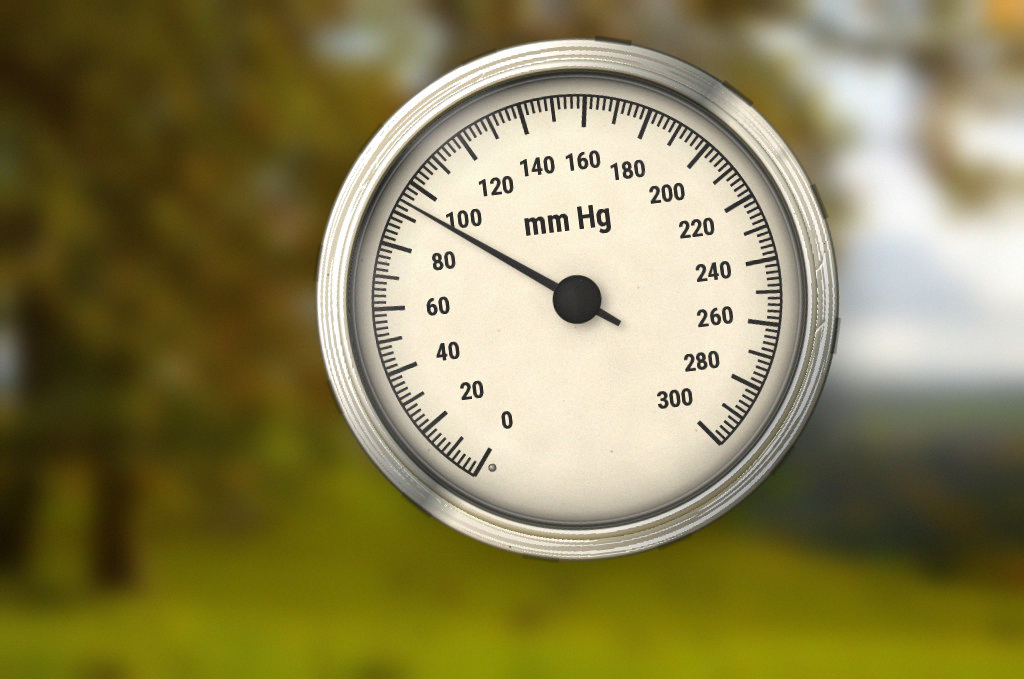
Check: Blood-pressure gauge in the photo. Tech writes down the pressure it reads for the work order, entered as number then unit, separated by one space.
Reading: 94 mmHg
